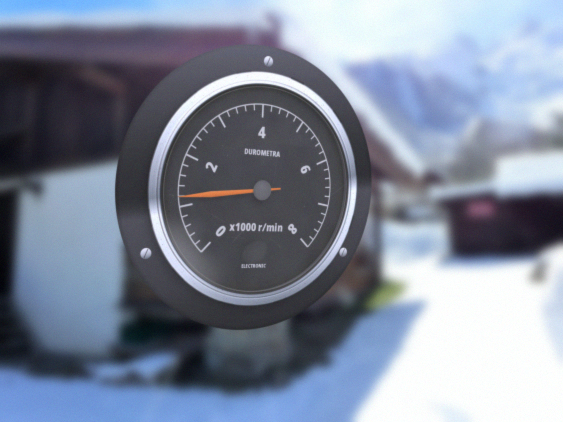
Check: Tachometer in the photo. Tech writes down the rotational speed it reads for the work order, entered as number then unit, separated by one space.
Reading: 1200 rpm
